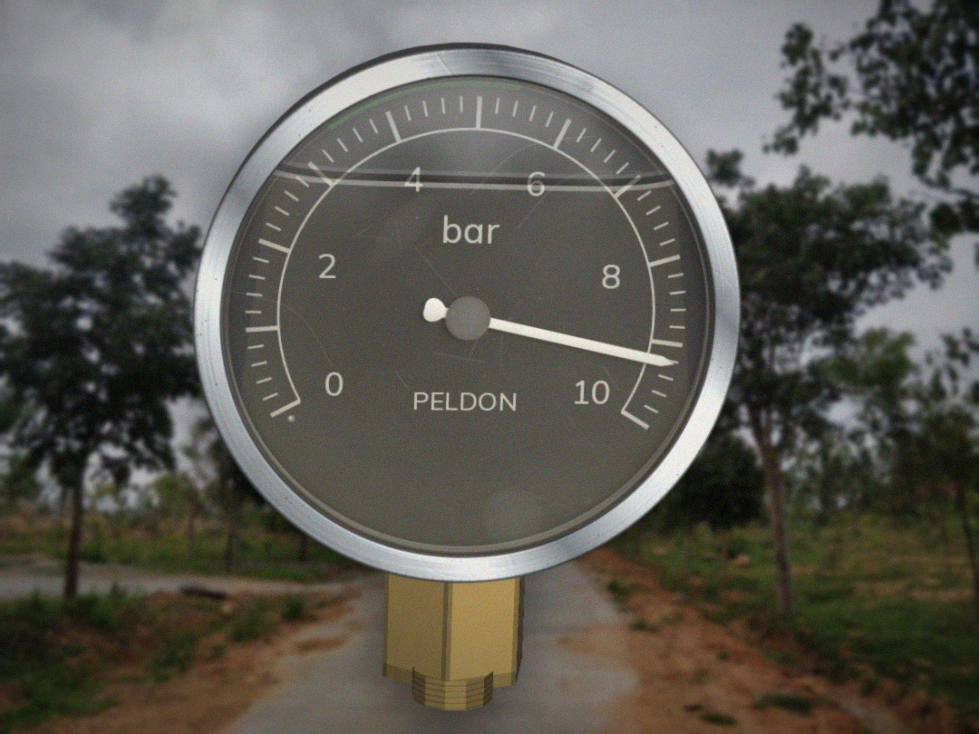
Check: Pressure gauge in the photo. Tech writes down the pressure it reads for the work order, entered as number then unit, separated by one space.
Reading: 9.2 bar
